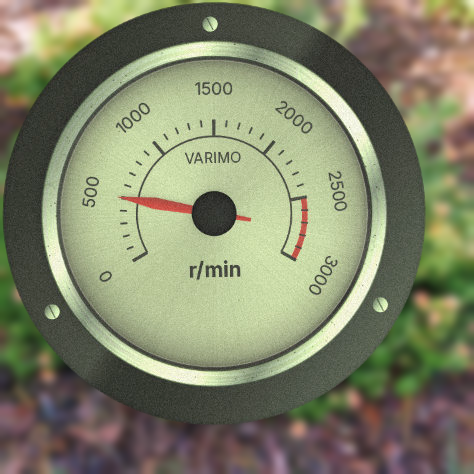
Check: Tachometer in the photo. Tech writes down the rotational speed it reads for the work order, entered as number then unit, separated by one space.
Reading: 500 rpm
